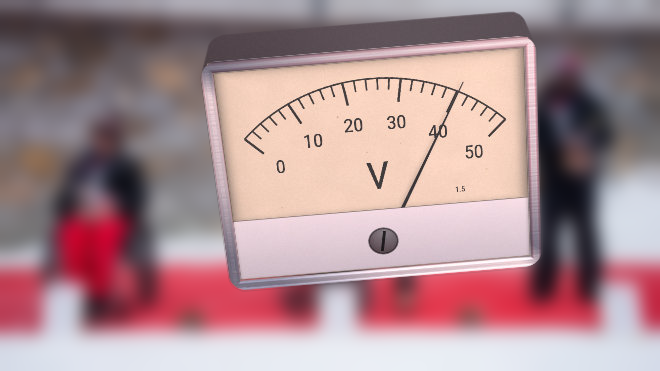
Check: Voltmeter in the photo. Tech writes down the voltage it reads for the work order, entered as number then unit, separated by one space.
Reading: 40 V
